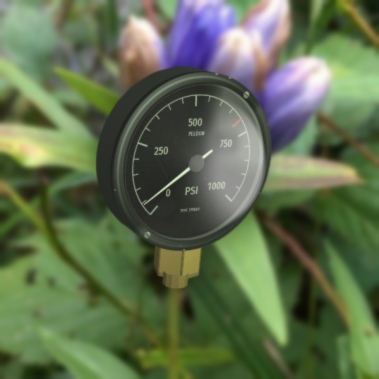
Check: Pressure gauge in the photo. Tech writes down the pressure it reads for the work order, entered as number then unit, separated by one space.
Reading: 50 psi
